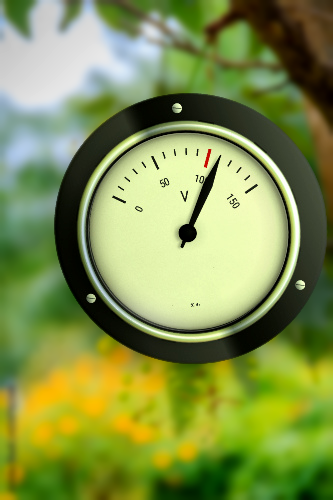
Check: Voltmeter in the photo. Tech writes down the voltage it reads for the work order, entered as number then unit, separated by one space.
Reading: 110 V
